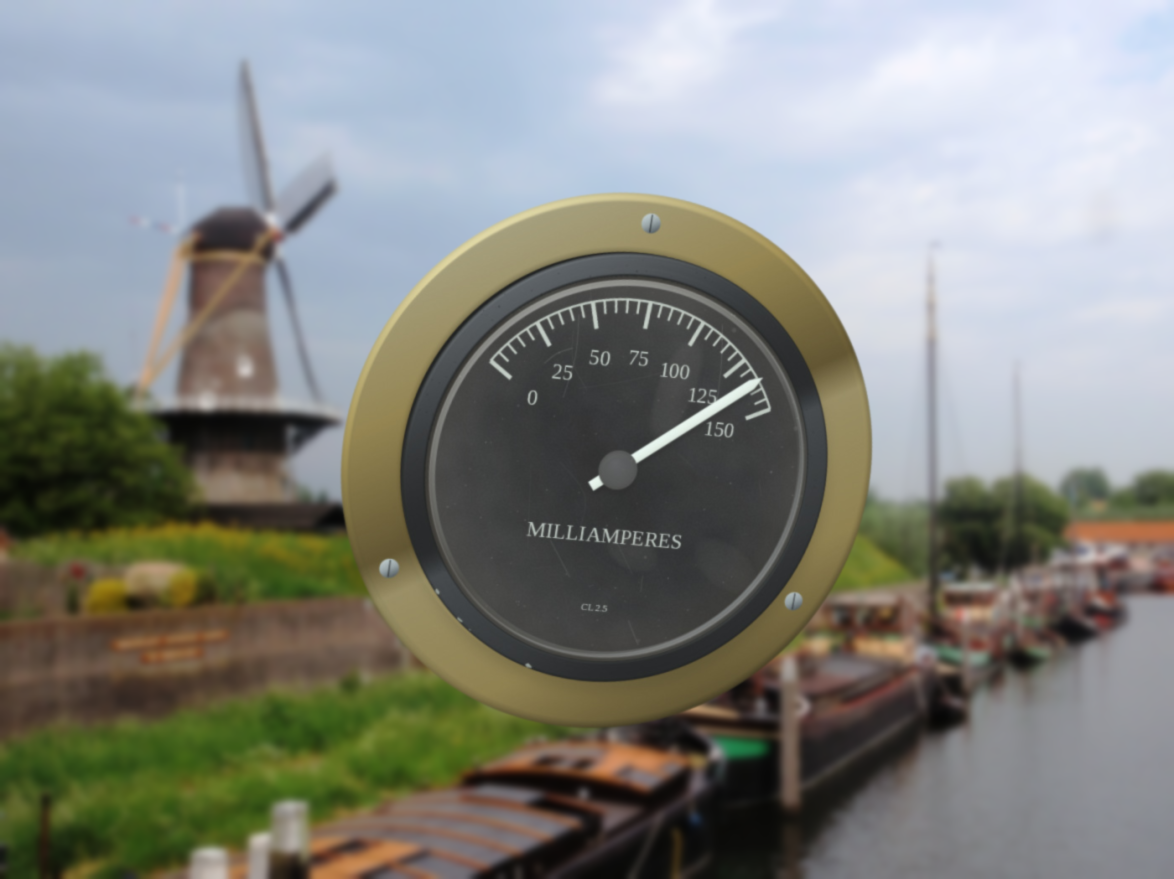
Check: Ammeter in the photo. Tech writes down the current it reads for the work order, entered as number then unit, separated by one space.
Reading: 135 mA
